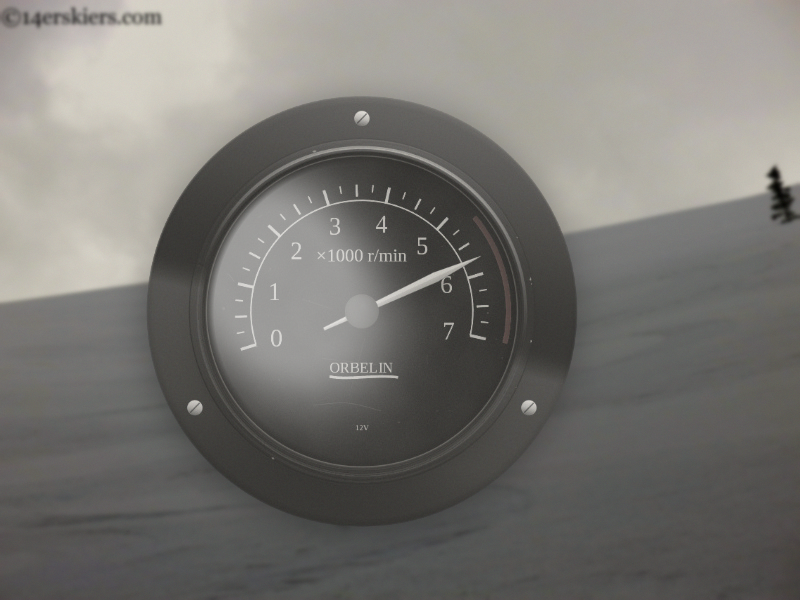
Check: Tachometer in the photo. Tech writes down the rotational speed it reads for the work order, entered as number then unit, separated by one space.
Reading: 5750 rpm
